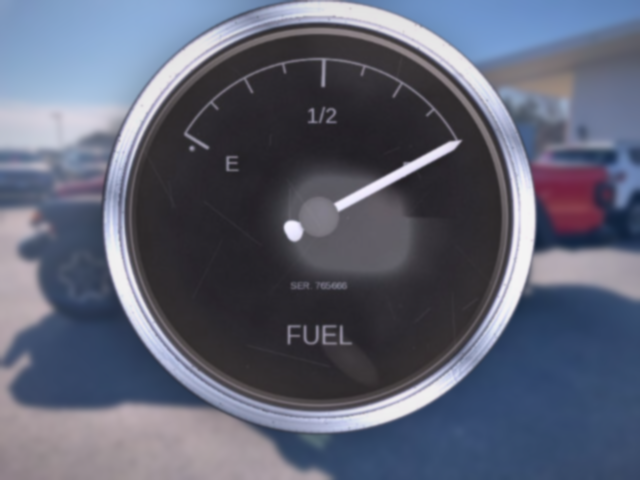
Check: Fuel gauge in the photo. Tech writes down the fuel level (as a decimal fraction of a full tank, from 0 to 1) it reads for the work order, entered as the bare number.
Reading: 1
